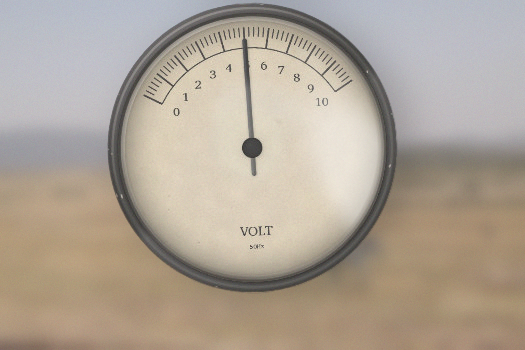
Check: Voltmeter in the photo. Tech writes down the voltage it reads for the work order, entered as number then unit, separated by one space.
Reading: 5 V
